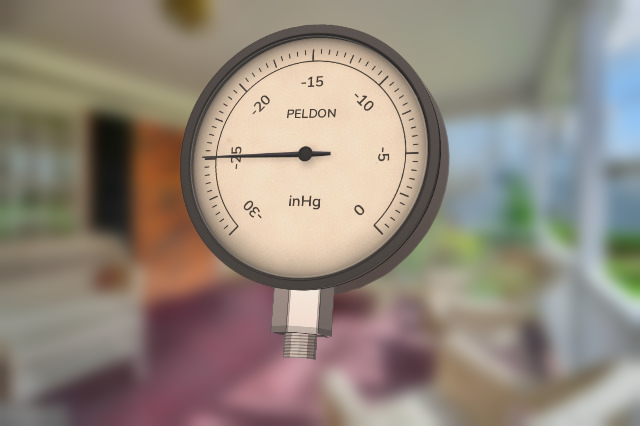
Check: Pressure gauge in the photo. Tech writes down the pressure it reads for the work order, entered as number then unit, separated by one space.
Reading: -25 inHg
